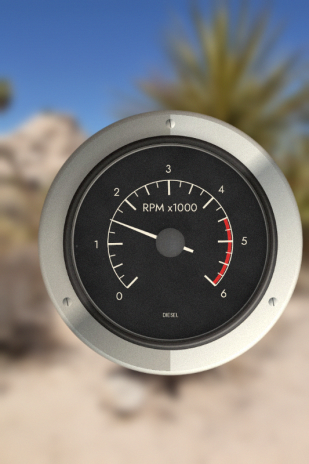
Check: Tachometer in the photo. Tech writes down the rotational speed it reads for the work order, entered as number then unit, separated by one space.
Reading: 1500 rpm
